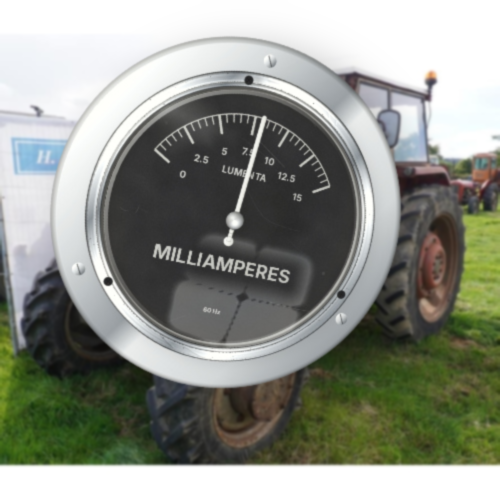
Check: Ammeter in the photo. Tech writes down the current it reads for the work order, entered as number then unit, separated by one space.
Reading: 8 mA
